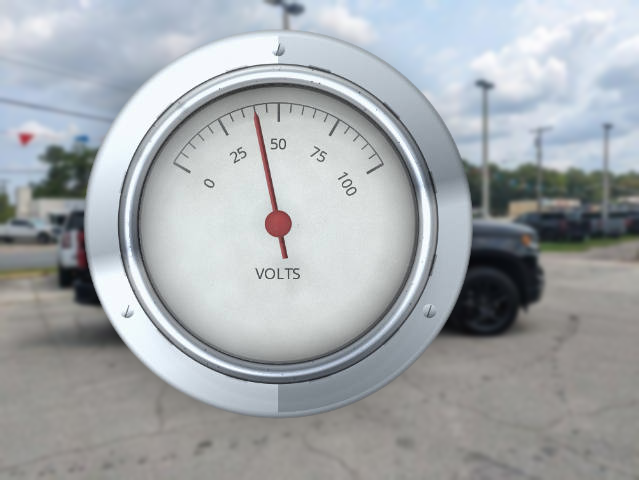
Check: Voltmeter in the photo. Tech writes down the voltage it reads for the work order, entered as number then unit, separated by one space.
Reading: 40 V
